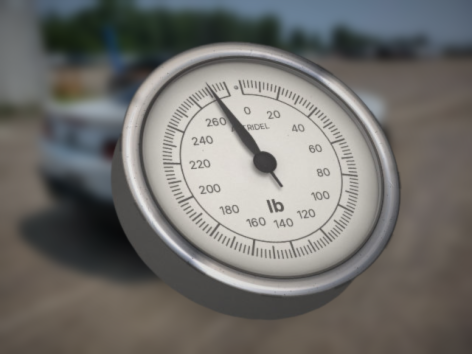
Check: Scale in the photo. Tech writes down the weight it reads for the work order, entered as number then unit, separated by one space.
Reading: 270 lb
